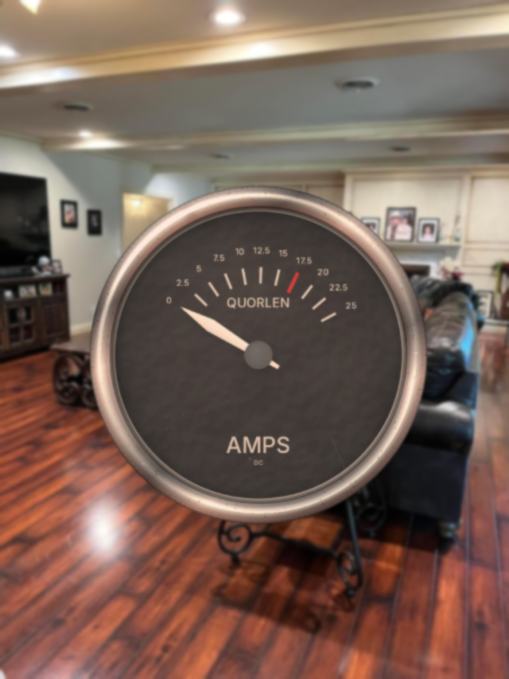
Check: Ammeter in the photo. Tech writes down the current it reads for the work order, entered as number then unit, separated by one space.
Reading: 0 A
